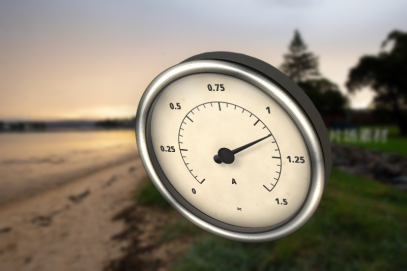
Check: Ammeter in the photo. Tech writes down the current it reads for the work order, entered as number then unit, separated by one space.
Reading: 1.1 A
